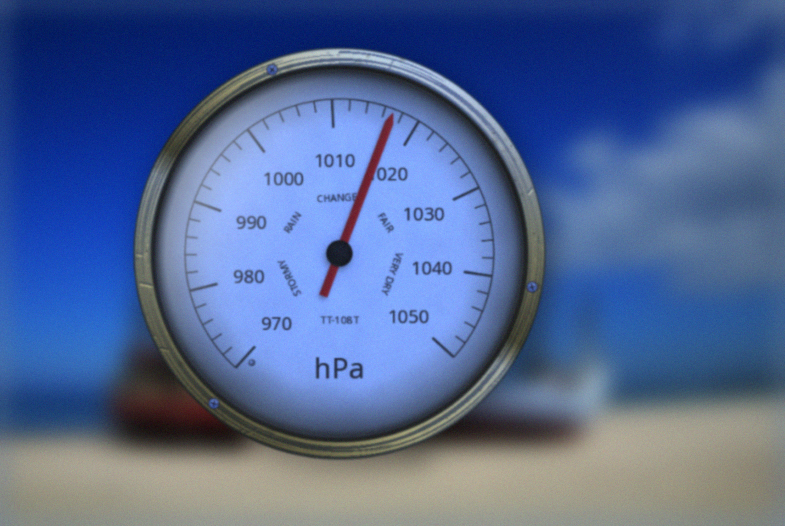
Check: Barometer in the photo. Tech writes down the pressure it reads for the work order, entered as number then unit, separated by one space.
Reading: 1017 hPa
